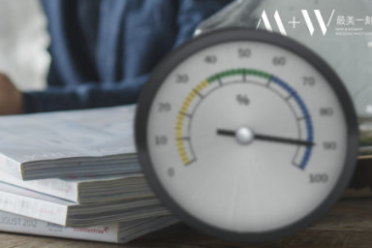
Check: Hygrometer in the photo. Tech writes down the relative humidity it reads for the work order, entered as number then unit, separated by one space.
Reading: 90 %
